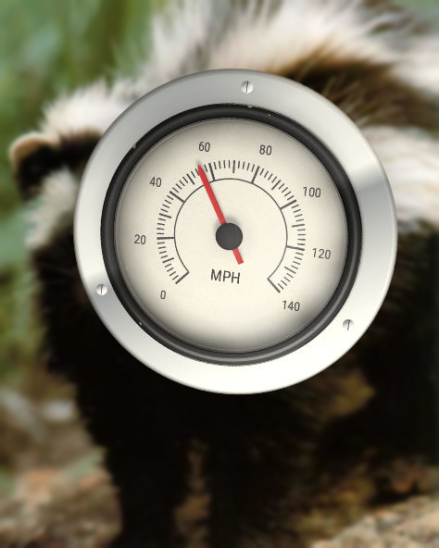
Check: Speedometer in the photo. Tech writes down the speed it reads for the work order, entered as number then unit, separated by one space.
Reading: 56 mph
